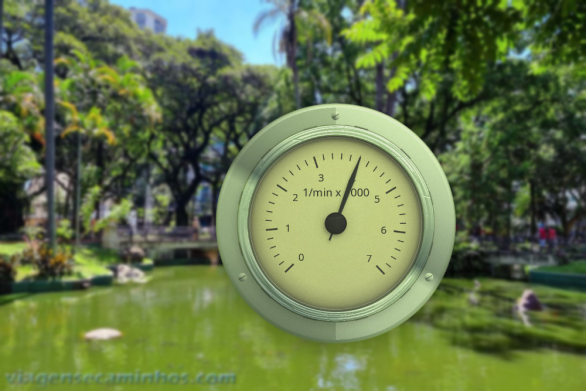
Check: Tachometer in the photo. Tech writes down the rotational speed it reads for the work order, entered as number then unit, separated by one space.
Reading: 4000 rpm
